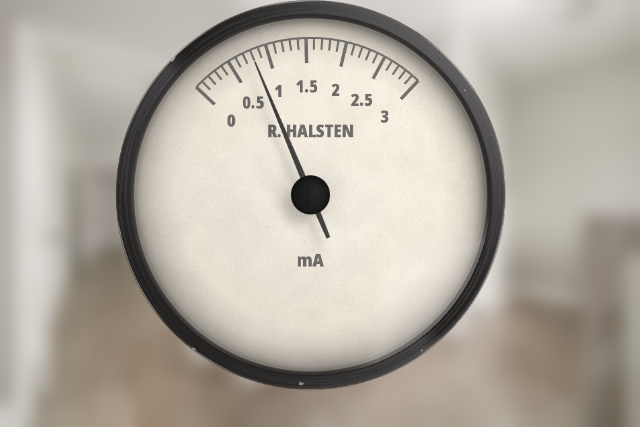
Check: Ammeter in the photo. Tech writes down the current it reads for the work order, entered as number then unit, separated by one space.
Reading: 0.8 mA
